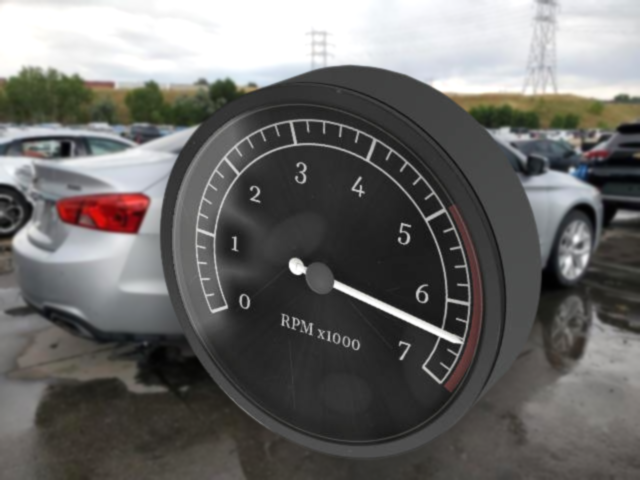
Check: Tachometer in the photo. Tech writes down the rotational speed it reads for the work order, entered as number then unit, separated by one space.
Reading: 6400 rpm
